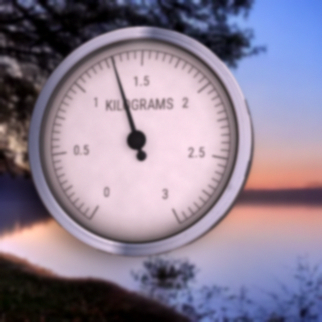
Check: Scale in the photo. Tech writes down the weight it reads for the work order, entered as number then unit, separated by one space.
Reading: 1.3 kg
